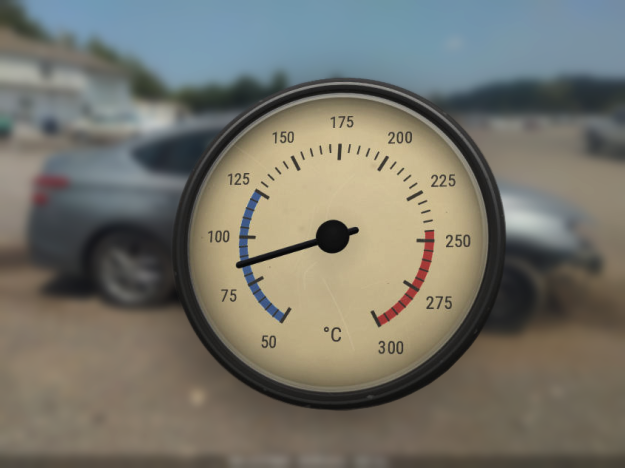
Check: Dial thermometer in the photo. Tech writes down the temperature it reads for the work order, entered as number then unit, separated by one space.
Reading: 85 °C
